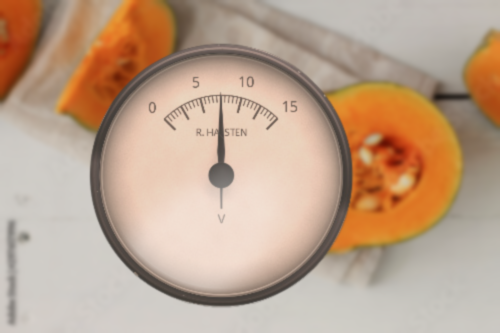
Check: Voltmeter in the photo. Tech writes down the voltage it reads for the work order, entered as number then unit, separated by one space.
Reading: 7.5 V
